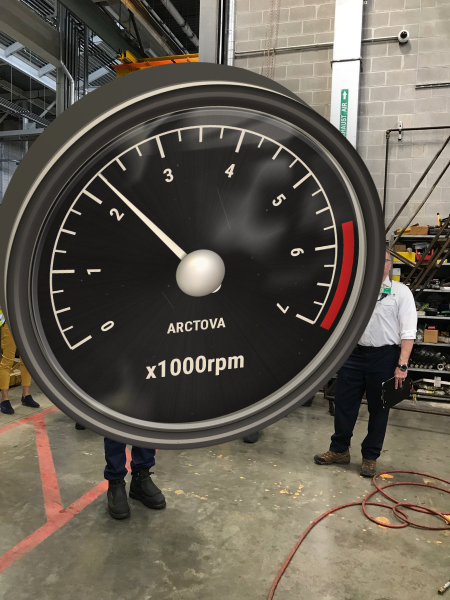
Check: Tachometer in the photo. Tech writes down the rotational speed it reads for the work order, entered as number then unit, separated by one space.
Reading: 2250 rpm
